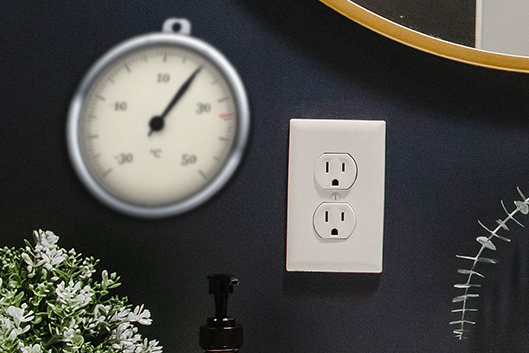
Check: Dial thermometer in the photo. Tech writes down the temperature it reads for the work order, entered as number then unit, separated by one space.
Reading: 20 °C
